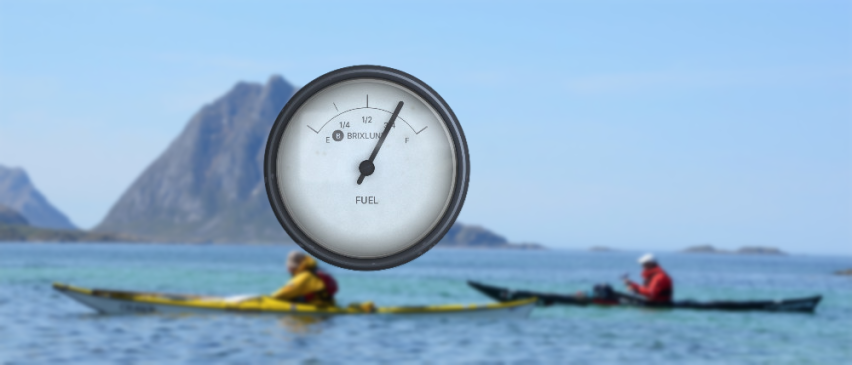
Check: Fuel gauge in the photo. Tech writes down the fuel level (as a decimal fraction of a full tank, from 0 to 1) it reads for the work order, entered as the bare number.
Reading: 0.75
